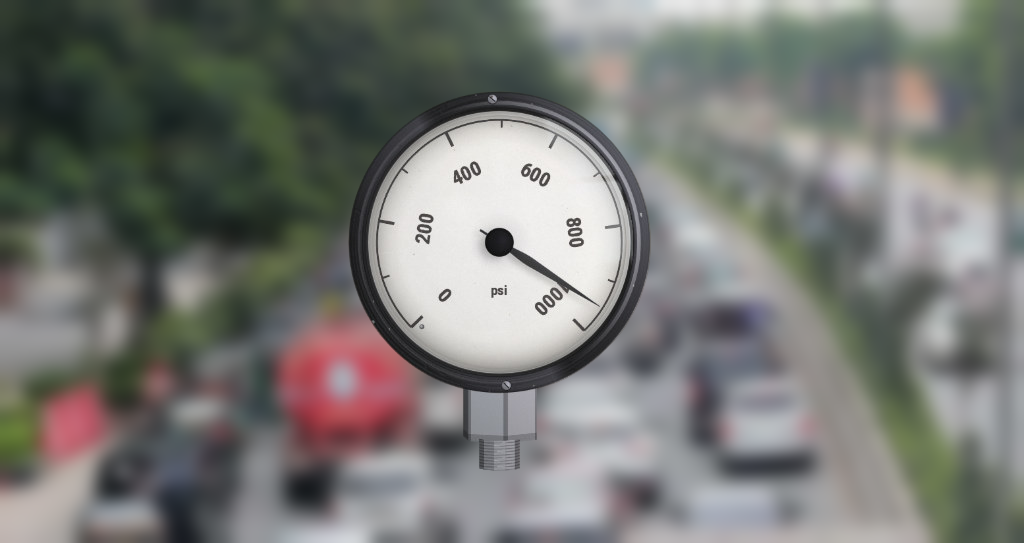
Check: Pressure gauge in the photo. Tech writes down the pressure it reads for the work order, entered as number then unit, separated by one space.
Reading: 950 psi
